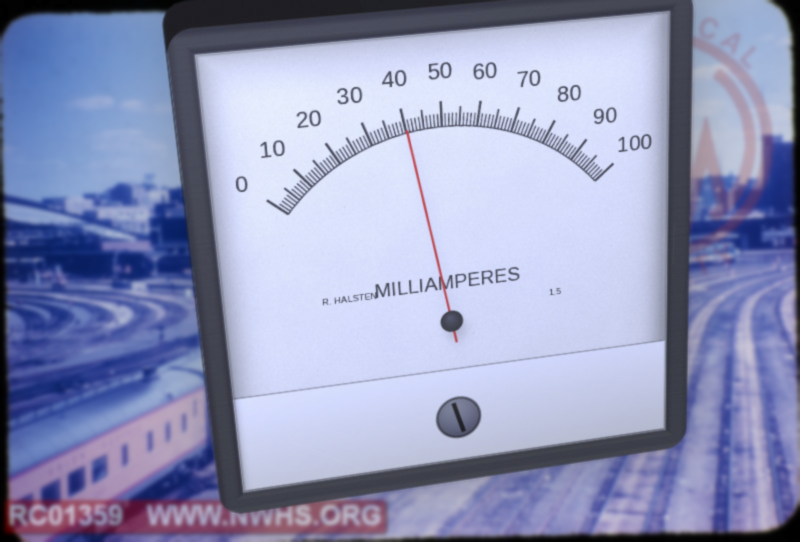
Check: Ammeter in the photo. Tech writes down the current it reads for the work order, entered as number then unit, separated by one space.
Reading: 40 mA
